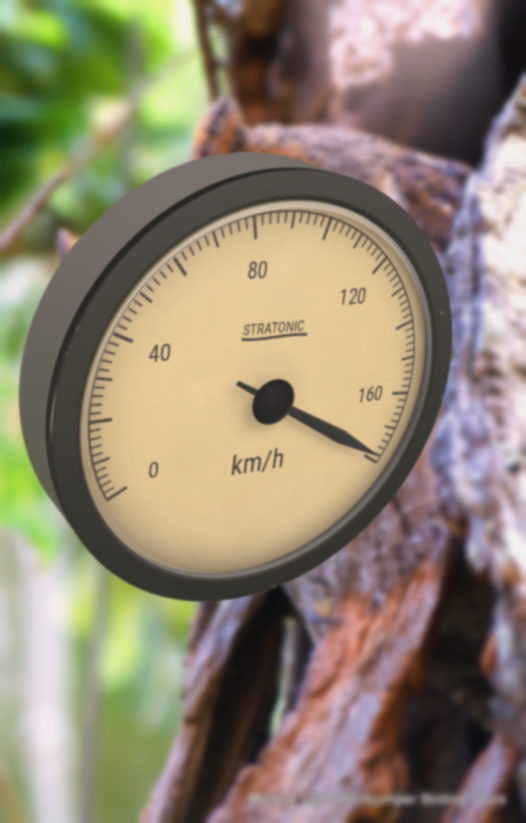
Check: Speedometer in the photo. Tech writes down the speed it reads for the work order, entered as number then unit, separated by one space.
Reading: 178 km/h
